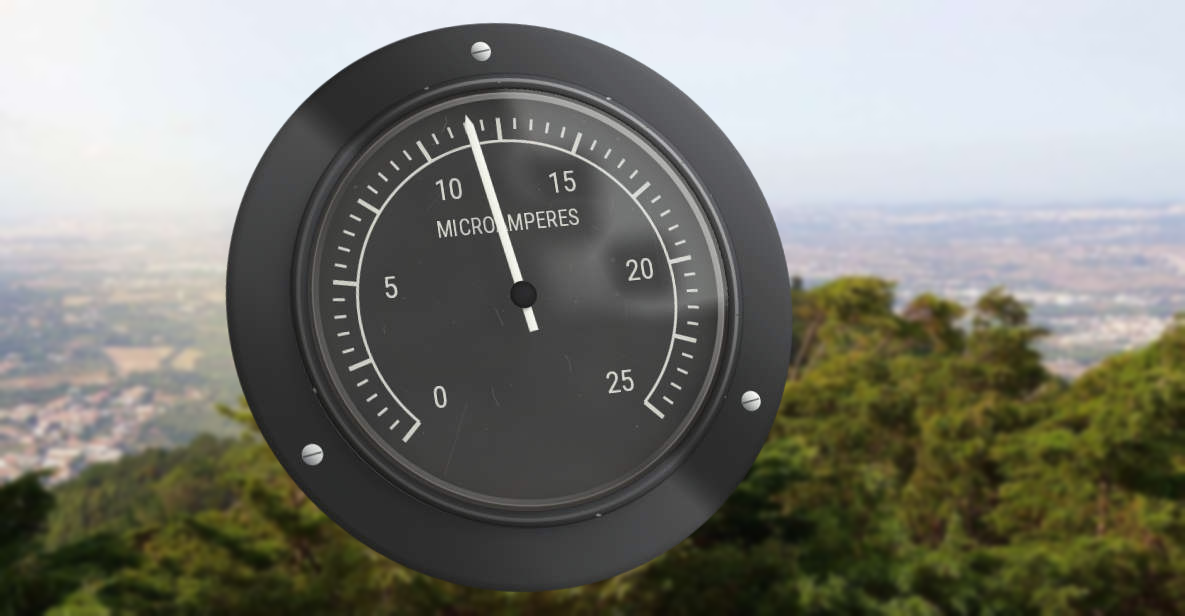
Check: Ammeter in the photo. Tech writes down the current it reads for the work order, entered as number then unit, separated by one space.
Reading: 11.5 µA
